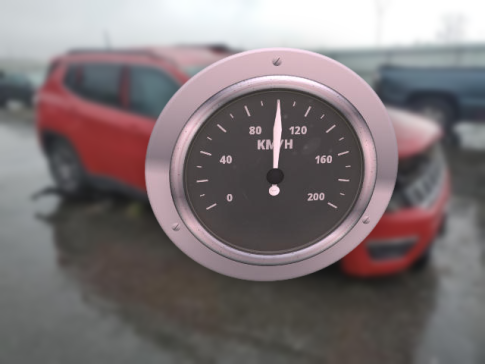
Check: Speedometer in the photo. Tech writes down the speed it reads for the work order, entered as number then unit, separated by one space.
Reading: 100 km/h
